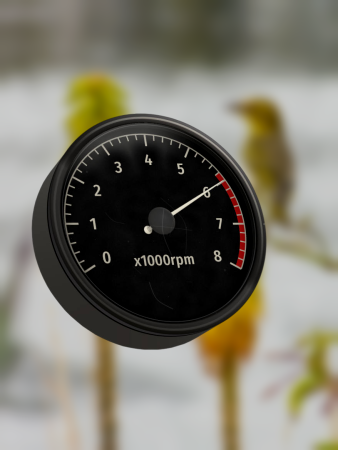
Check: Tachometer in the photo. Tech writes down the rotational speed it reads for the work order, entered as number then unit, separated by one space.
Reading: 6000 rpm
